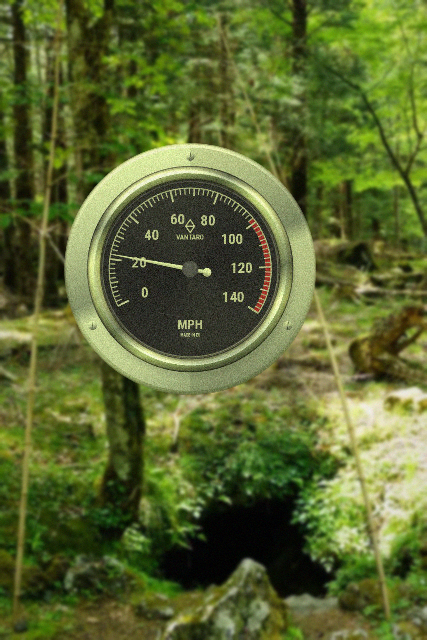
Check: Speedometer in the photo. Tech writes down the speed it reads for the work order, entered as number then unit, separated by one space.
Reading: 22 mph
